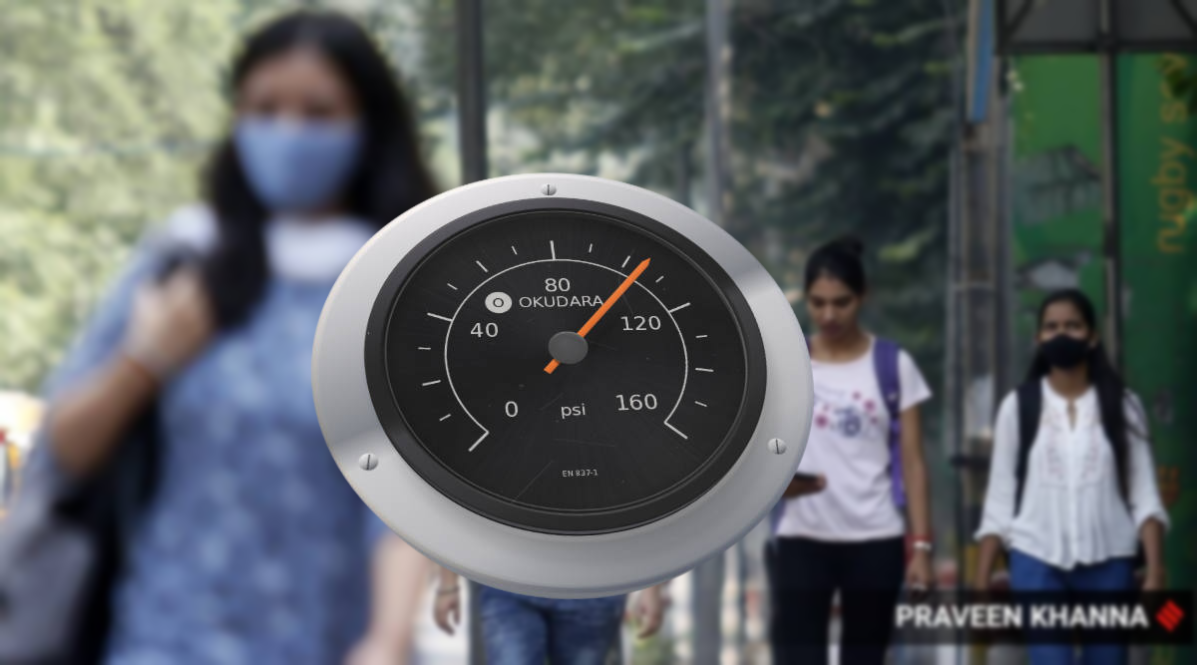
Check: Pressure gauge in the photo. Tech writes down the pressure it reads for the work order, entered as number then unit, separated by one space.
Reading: 105 psi
